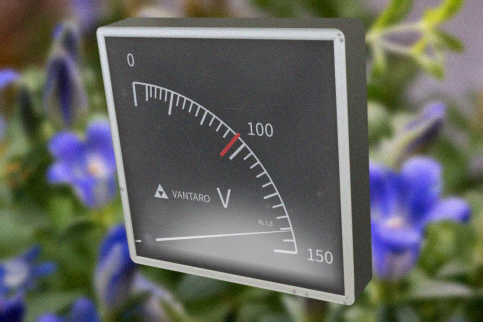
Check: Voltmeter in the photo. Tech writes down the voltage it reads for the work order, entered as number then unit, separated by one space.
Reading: 140 V
